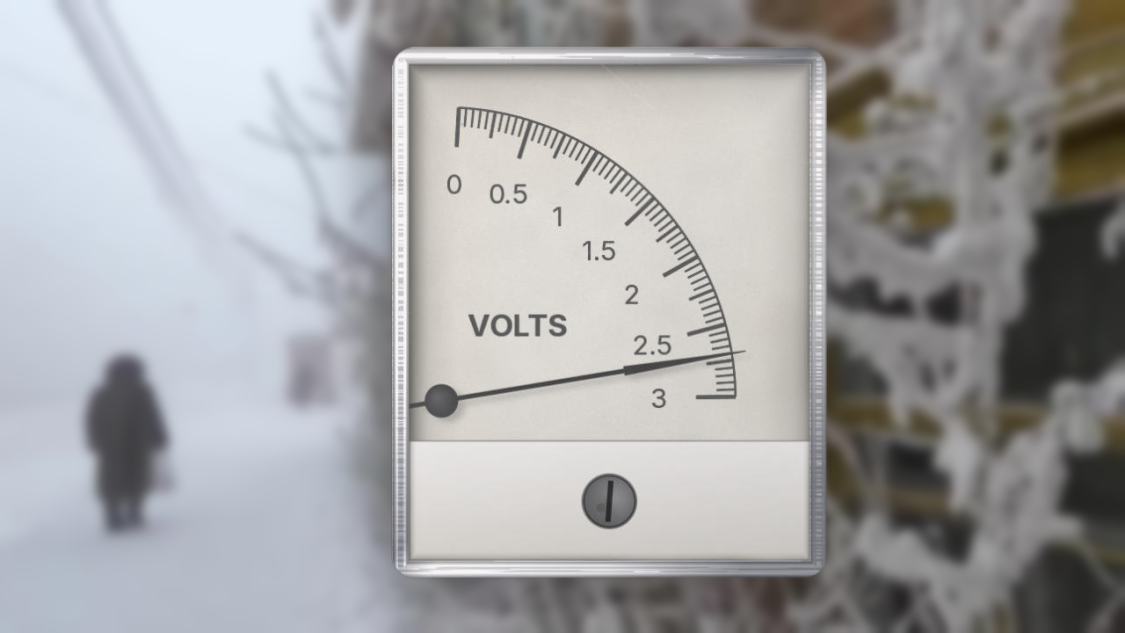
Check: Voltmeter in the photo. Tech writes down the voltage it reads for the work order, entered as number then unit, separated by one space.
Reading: 2.7 V
